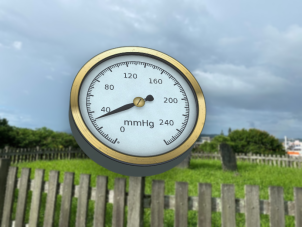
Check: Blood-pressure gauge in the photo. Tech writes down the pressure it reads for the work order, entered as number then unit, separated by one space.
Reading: 30 mmHg
